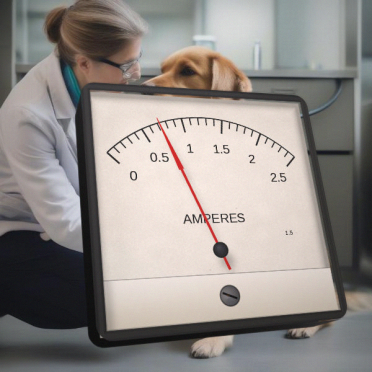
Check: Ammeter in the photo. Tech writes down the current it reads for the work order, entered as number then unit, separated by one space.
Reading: 0.7 A
